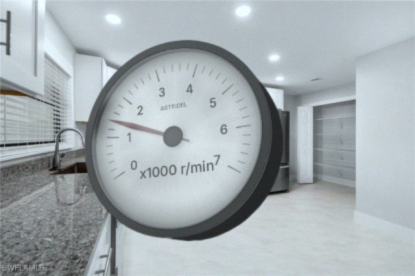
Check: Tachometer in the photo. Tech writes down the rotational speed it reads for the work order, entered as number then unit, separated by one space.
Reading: 1400 rpm
